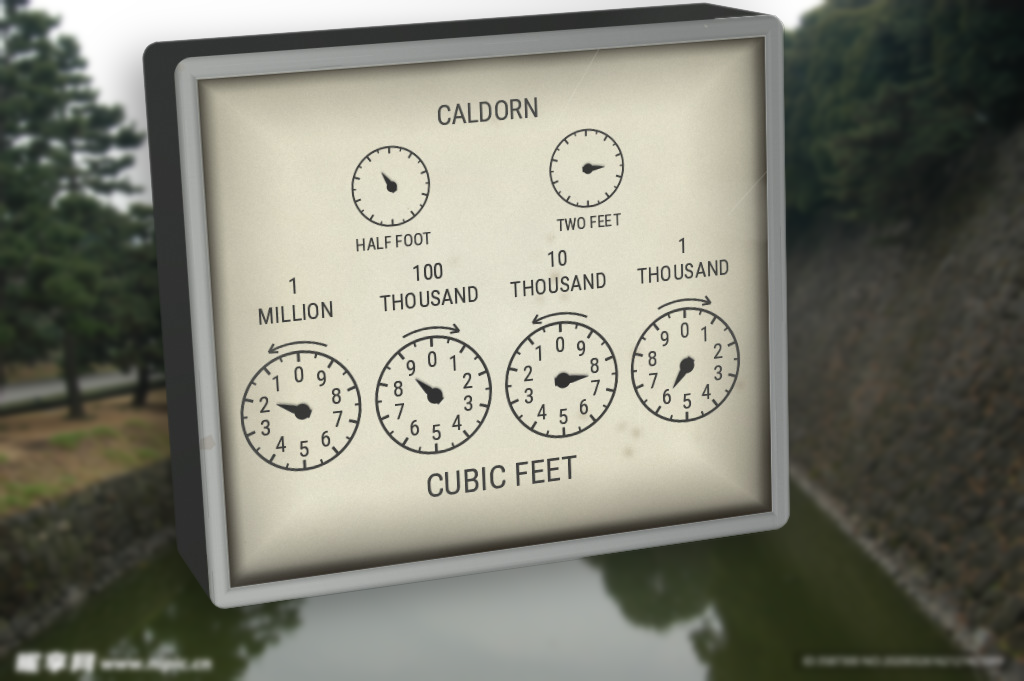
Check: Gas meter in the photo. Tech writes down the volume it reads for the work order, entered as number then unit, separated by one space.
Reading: 187600 ft³
